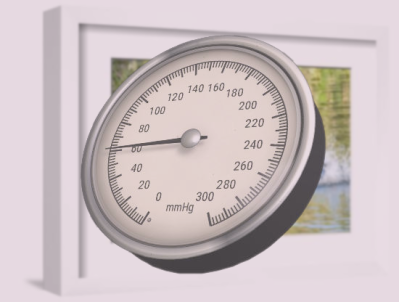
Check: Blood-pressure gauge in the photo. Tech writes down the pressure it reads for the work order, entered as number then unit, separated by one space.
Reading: 60 mmHg
